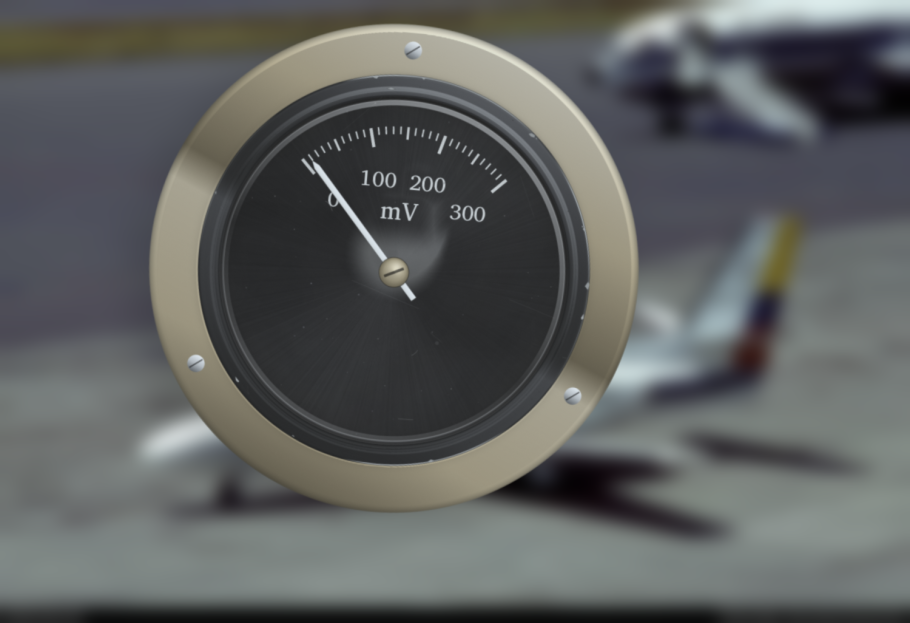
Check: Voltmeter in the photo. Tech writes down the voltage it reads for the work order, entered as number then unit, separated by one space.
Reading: 10 mV
